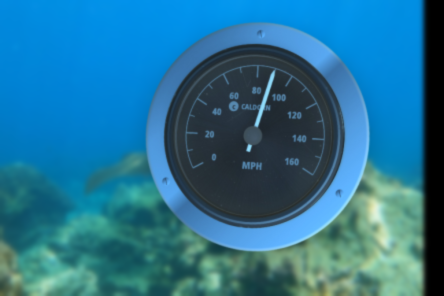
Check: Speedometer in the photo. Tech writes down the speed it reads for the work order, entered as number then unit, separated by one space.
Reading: 90 mph
